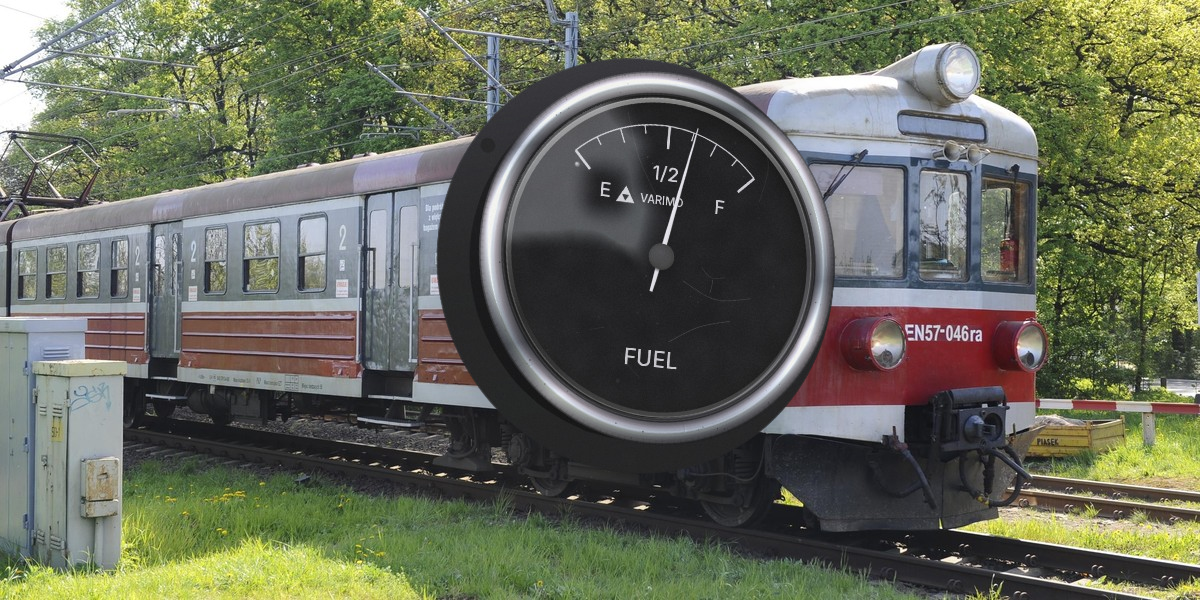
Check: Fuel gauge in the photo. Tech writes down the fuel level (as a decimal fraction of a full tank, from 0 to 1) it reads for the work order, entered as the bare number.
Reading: 0.625
